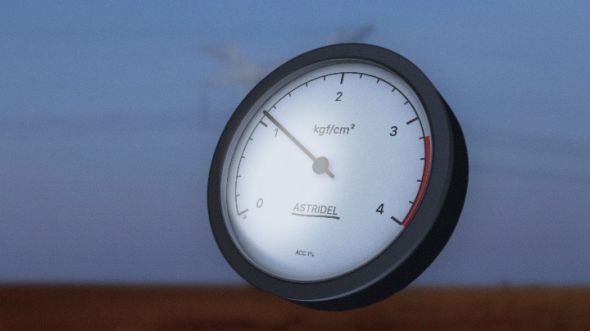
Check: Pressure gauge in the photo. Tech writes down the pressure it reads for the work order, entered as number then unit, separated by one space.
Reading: 1.1 kg/cm²
